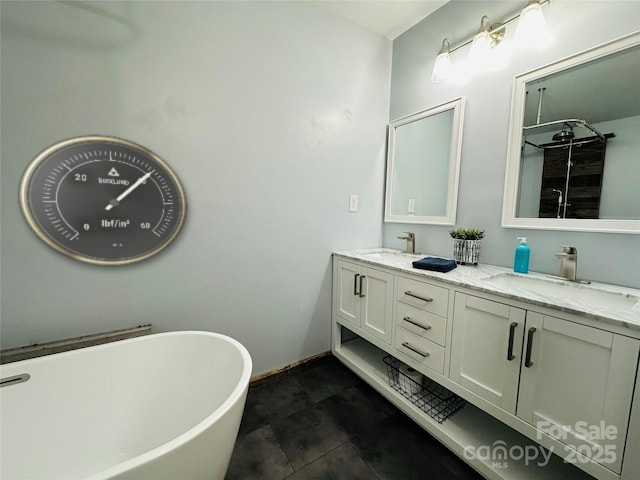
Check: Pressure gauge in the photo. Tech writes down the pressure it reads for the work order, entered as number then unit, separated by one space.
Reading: 40 psi
